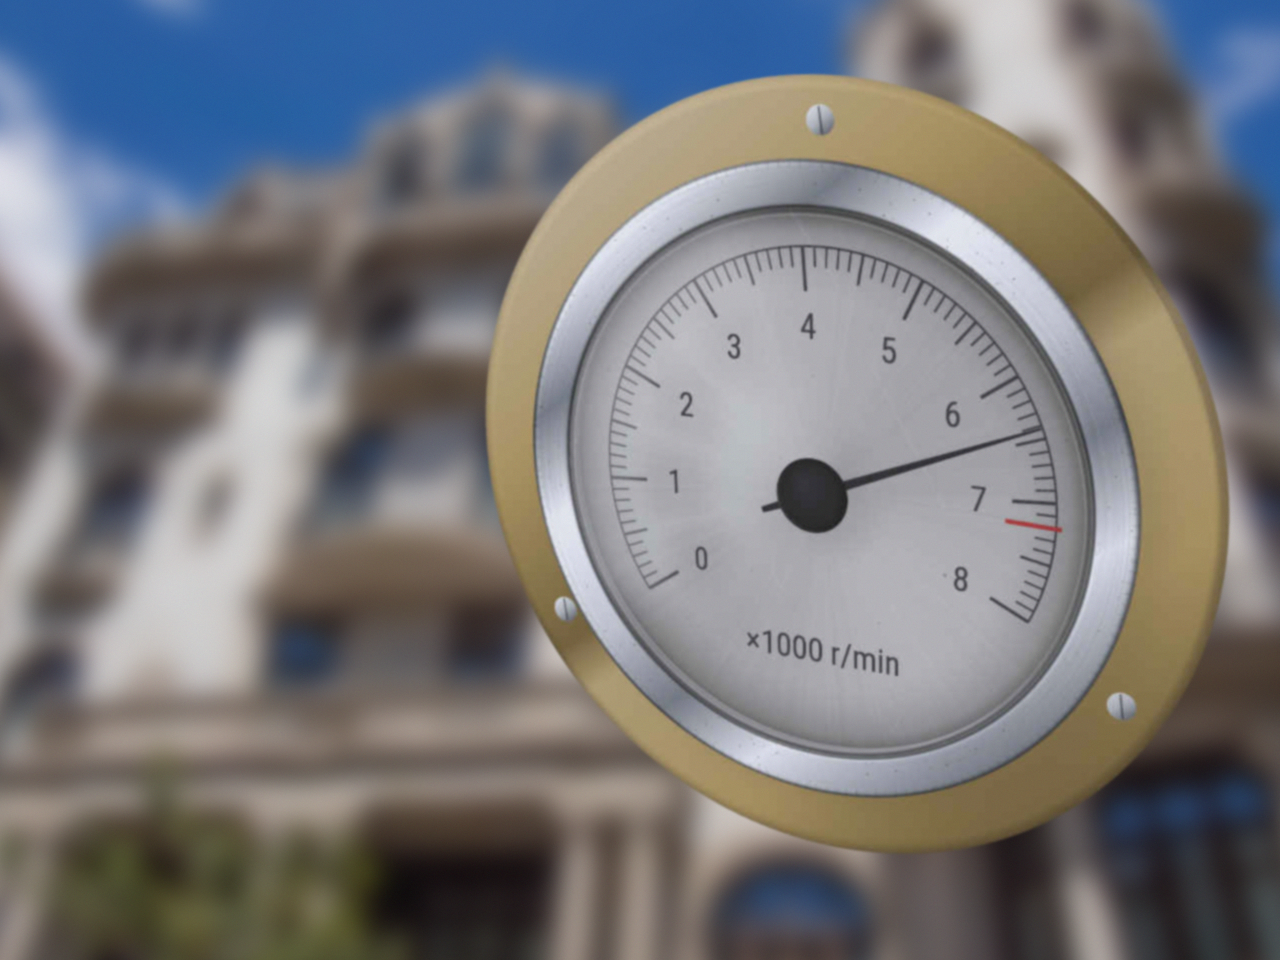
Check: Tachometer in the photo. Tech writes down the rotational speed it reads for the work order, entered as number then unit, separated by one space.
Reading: 6400 rpm
